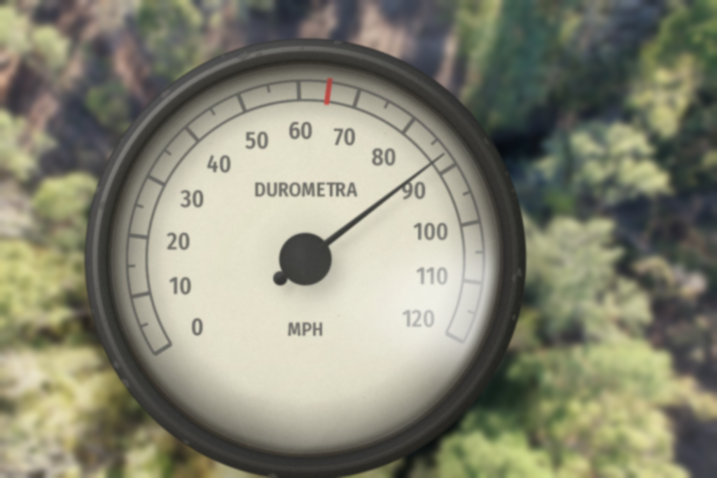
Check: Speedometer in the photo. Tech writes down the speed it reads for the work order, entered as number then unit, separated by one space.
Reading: 87.5 mph
